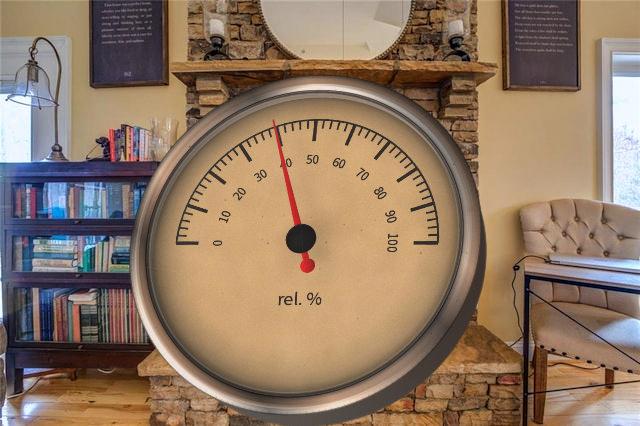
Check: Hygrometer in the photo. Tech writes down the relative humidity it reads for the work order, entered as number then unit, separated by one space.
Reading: 40 %
